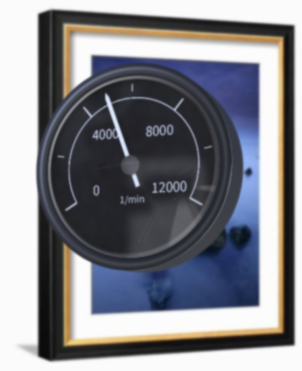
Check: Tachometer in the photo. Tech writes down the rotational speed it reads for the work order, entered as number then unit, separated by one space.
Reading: 5000 rpm
